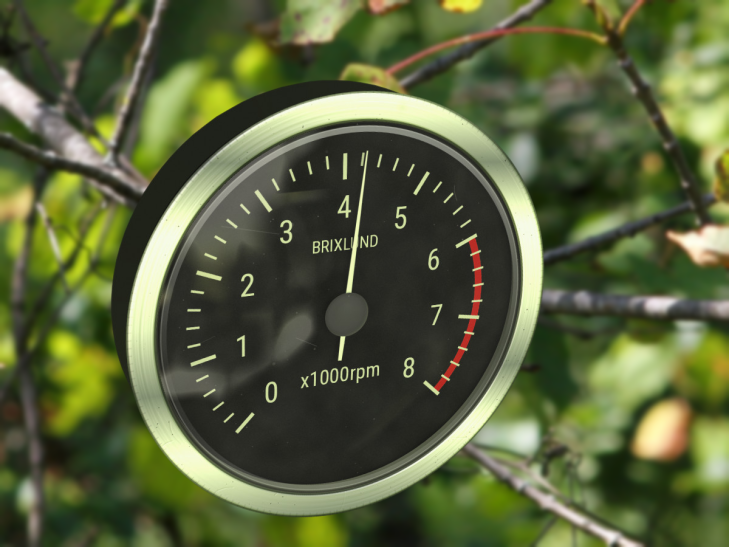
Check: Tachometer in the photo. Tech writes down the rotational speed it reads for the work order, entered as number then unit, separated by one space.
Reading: 4200 rpm
